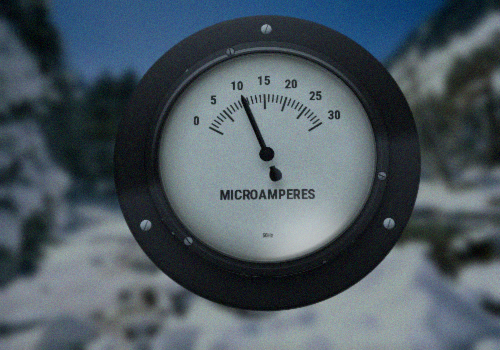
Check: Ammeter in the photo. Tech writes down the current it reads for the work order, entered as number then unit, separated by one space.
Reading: 10 µA
